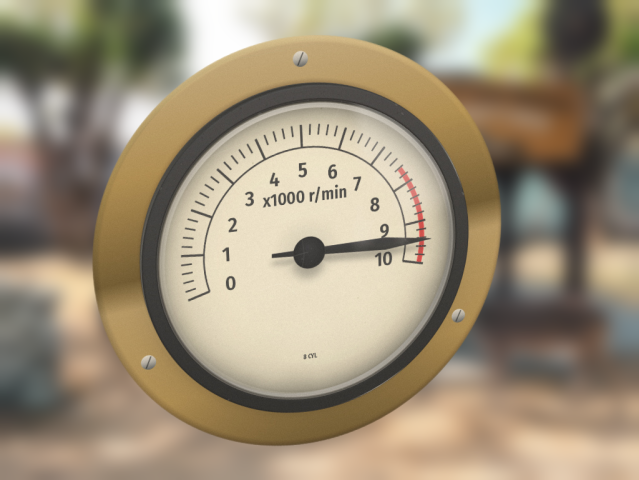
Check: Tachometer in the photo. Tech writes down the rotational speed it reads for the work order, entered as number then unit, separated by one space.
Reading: 9400 rpm
